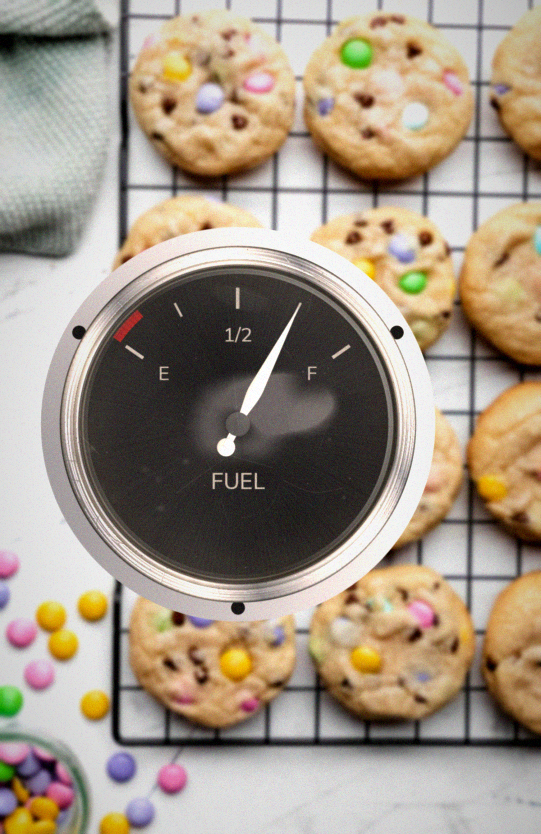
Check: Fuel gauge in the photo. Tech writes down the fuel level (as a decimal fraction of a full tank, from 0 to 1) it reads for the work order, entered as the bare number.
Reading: 0.75
